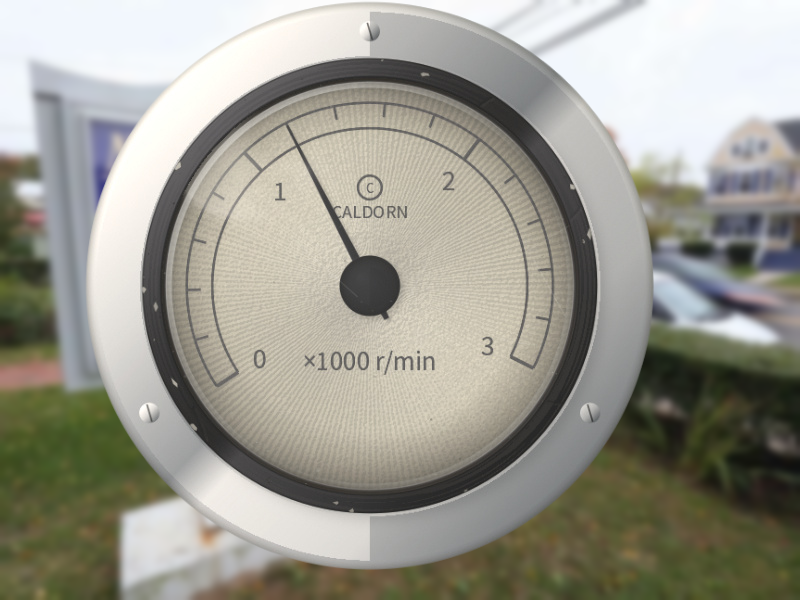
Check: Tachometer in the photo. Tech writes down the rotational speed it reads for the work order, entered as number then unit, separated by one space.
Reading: 1200 rpm
